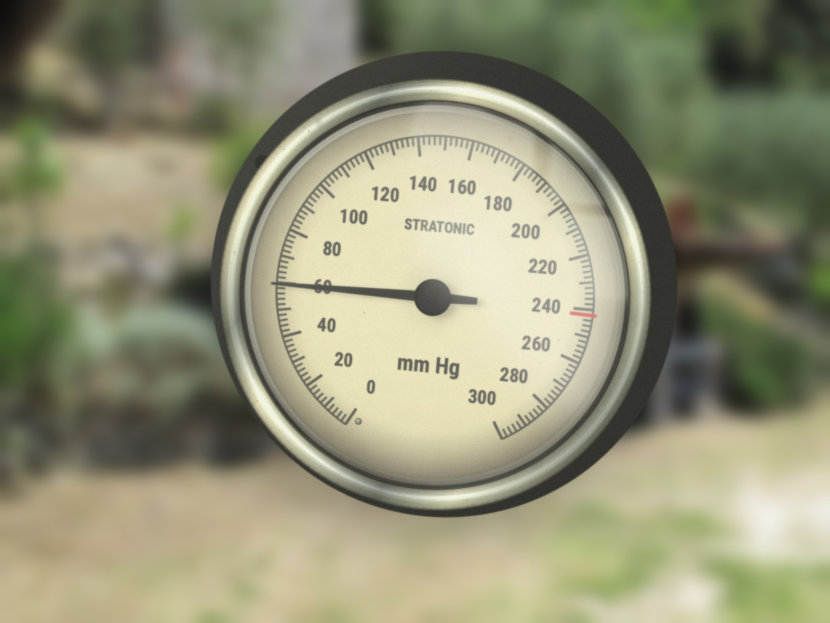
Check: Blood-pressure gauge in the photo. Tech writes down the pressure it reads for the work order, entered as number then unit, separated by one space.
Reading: 60 mmHg
